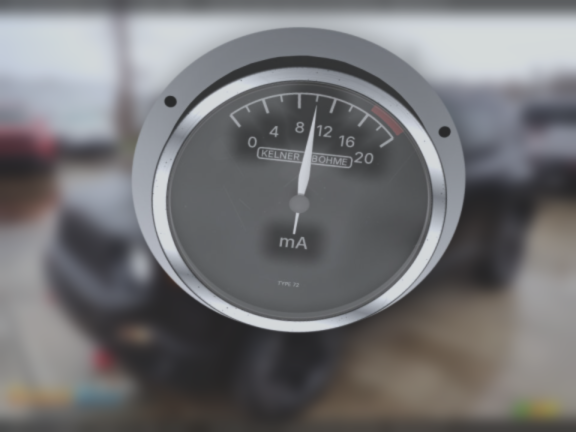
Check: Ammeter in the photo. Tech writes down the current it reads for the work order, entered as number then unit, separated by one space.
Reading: 10 mA
